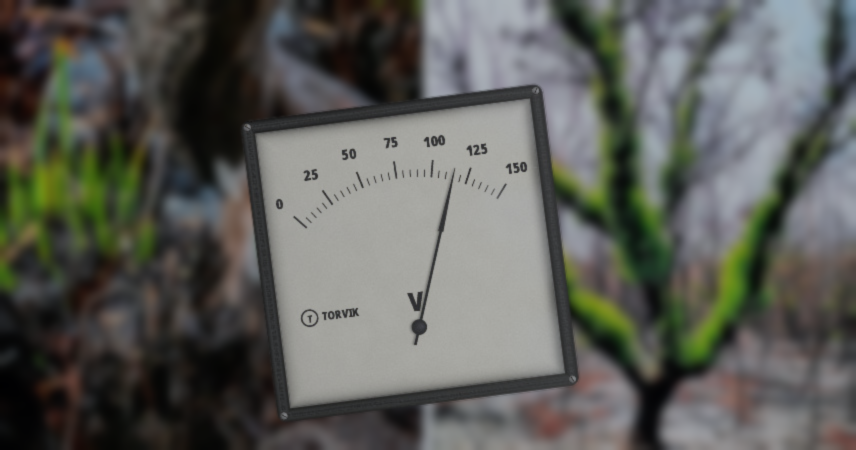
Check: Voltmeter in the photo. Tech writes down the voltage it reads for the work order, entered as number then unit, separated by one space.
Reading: 115 V
